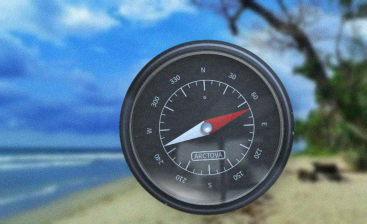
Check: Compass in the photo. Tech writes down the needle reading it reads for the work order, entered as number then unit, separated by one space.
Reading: 70 °
